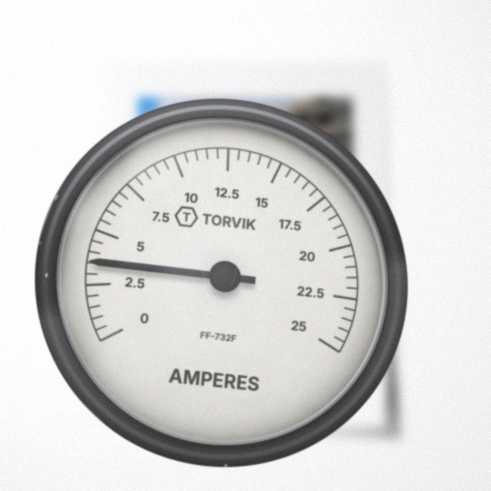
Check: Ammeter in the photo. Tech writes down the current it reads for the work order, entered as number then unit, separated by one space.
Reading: 3.5 A
